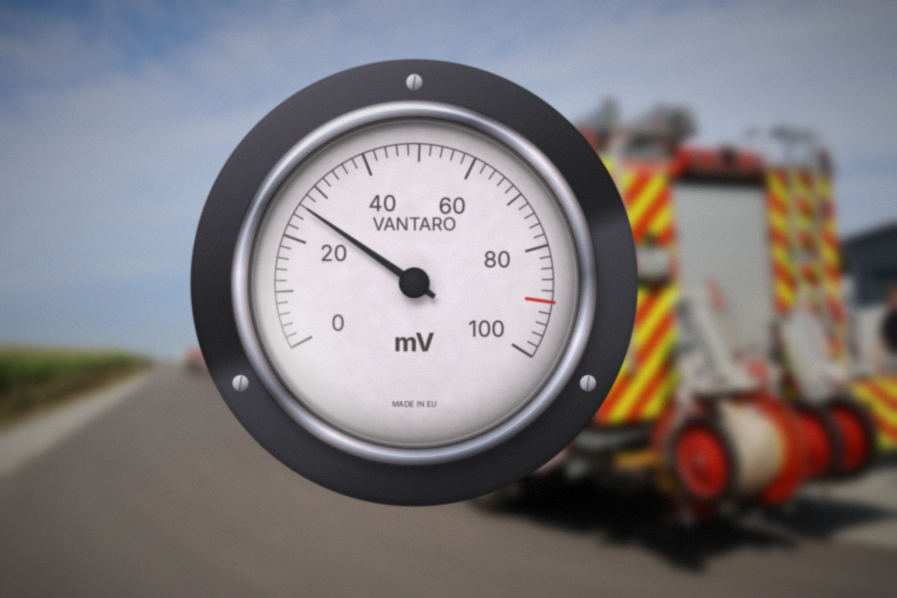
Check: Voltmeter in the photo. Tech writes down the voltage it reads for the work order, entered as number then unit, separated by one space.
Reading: 26 mV
